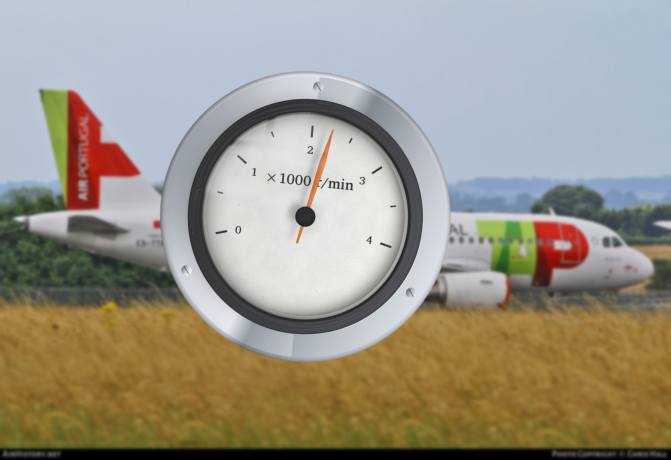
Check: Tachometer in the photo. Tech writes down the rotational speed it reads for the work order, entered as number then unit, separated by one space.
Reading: 2250 rpm
